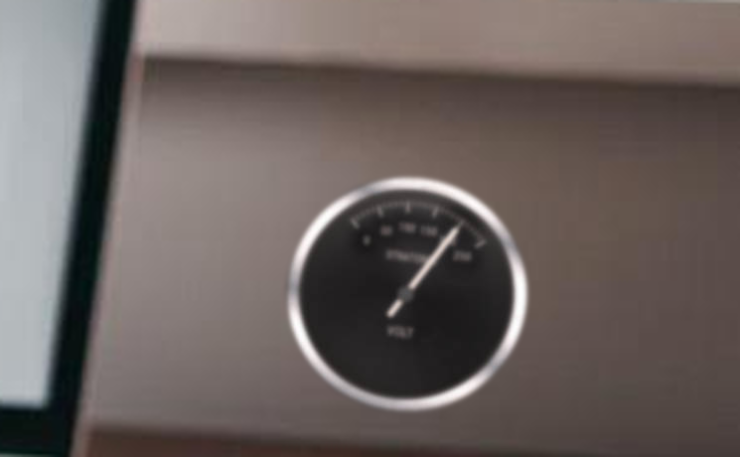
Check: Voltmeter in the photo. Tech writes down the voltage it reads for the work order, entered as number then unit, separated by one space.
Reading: 200 V
